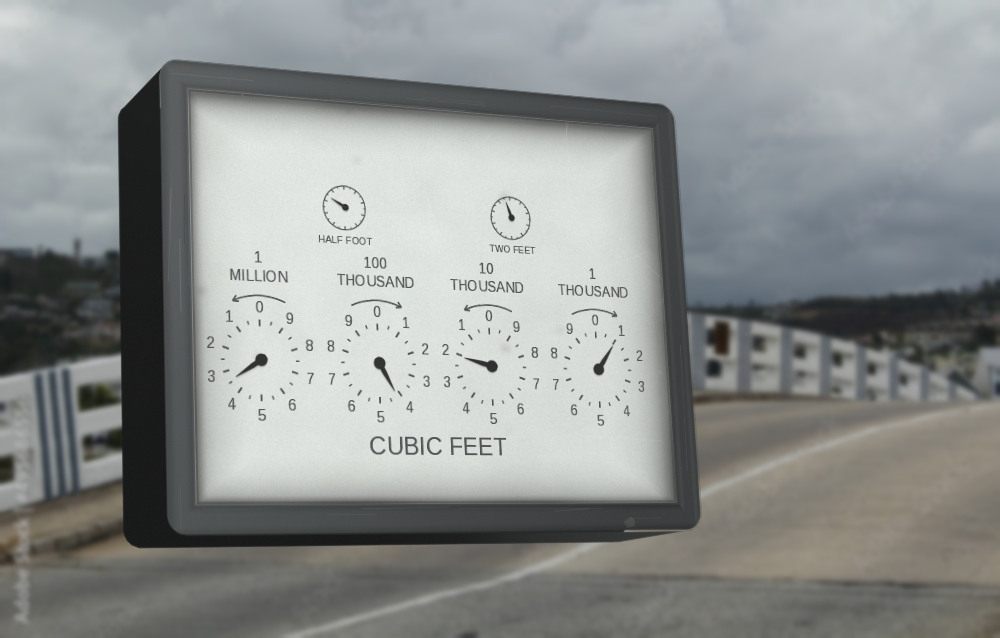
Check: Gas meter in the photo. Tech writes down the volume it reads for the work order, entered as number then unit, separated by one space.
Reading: 342100 ft³
